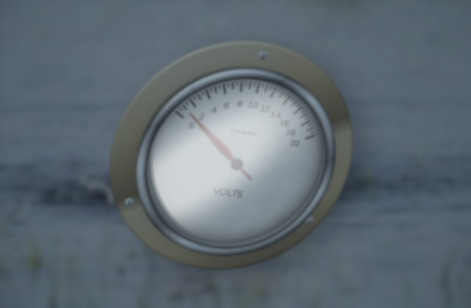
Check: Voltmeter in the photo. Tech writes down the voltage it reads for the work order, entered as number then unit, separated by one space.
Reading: 1 V
